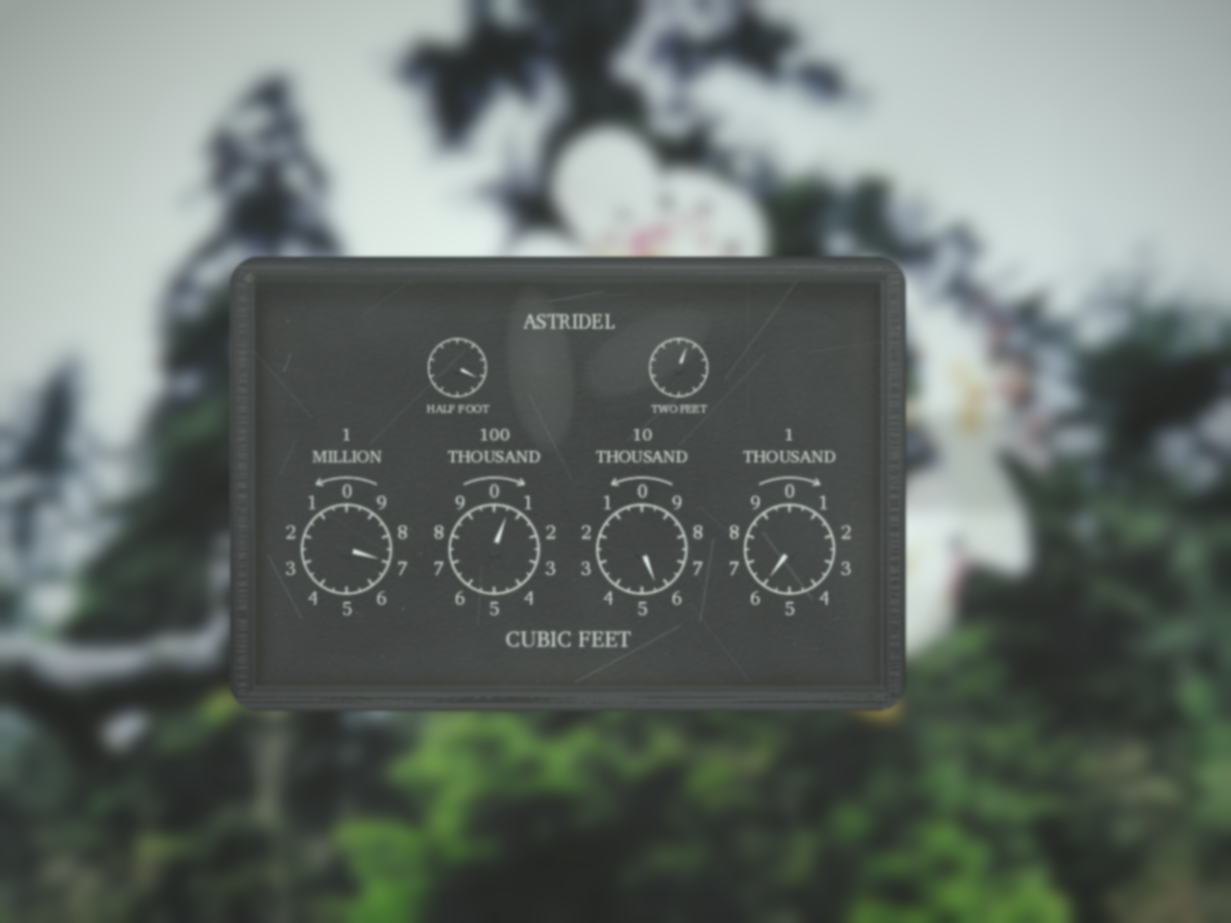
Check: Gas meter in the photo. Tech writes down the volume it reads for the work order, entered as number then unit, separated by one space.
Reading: 705600 ft³
